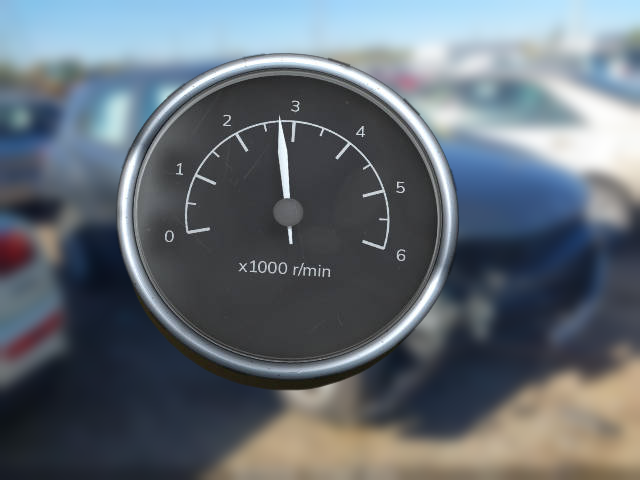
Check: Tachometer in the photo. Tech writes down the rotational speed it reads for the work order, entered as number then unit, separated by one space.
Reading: 2750 rpm
